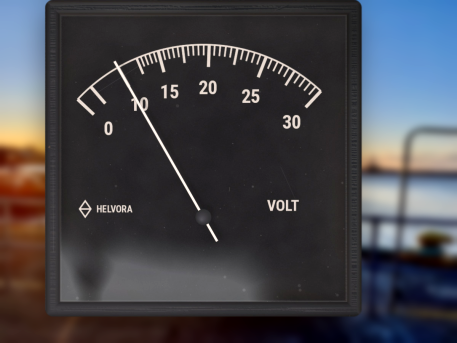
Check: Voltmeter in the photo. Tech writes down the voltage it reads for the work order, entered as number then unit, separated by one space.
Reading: 10 V
